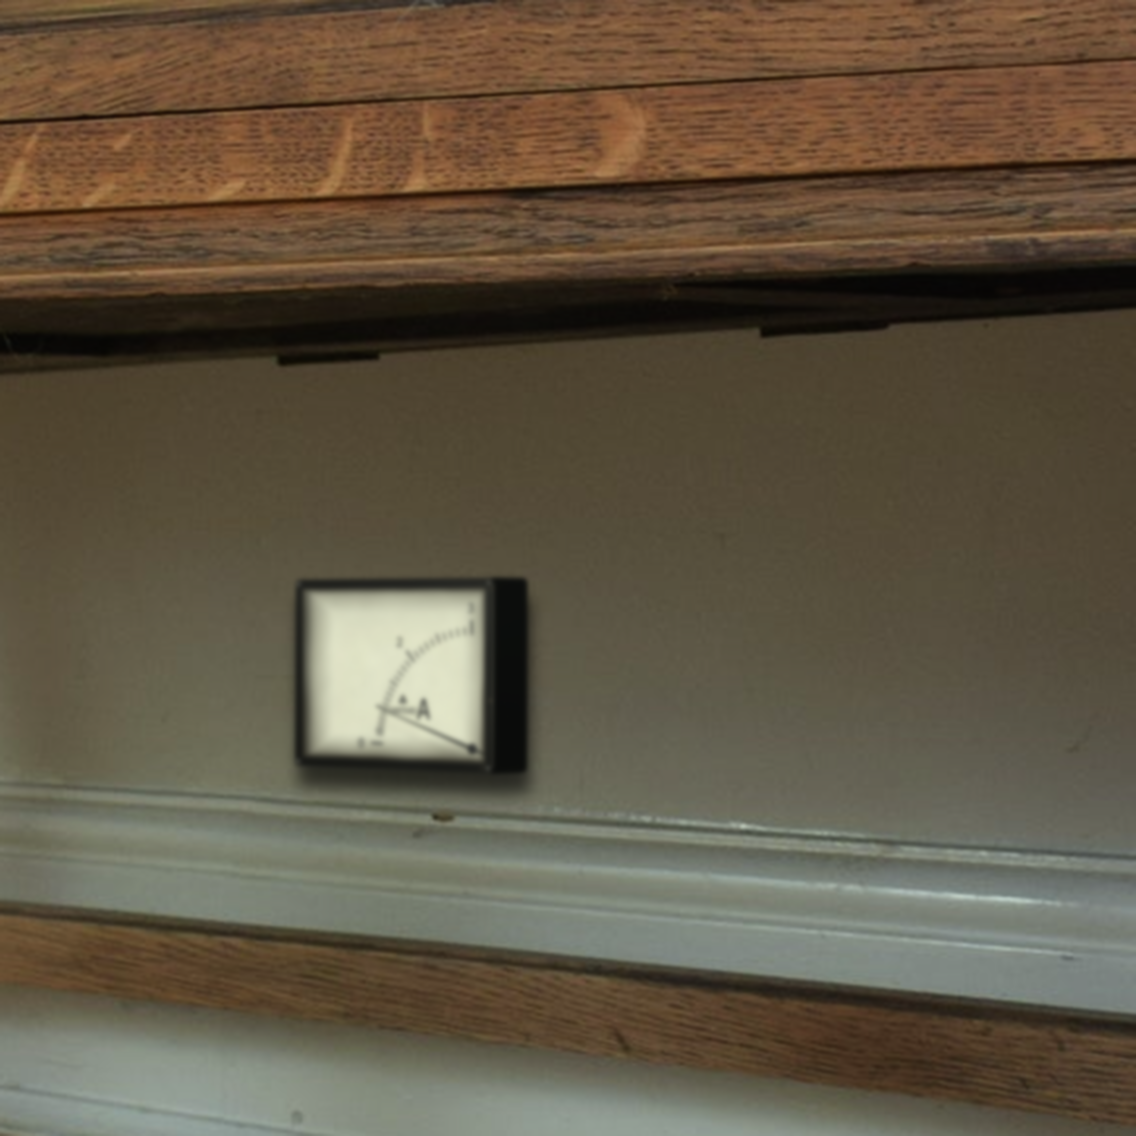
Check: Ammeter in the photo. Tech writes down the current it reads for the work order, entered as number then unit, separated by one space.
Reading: 1 A
